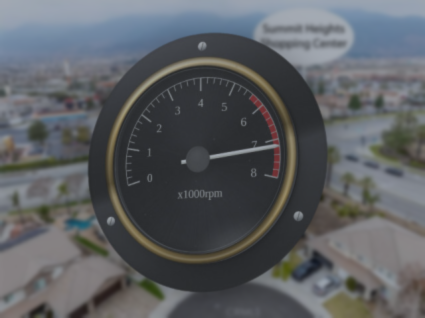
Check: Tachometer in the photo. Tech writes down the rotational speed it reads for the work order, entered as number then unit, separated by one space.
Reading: 7200 rpm
